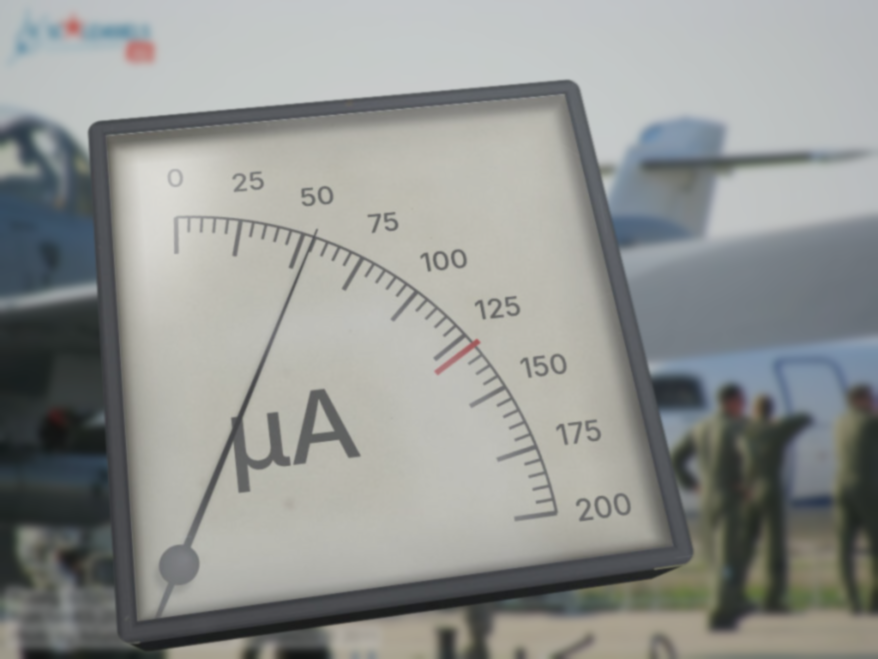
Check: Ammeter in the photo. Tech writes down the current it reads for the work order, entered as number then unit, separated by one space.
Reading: 55 µA
